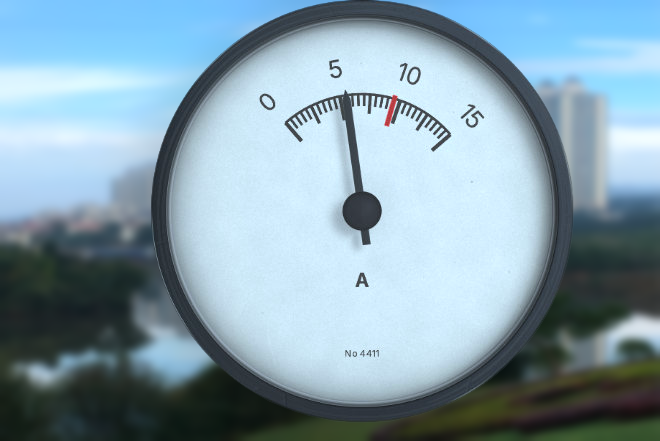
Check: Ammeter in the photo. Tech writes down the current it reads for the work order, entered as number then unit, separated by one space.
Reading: 5.5 A
